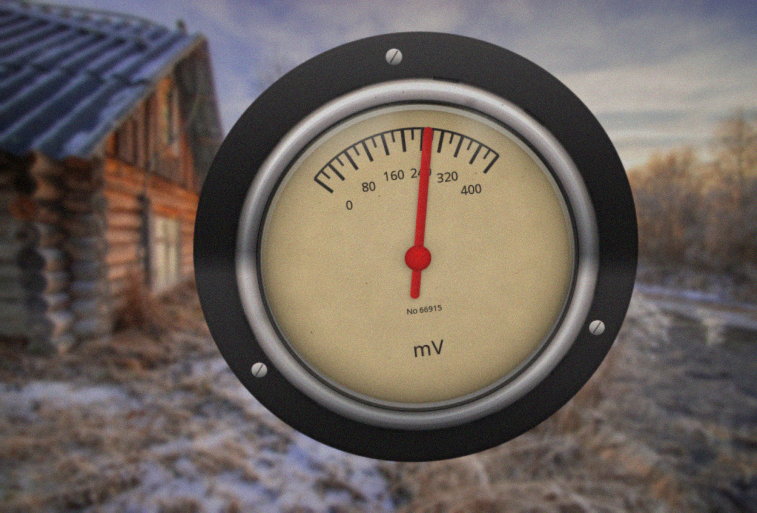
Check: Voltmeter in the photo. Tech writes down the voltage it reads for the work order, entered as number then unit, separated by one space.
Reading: 250 mV
